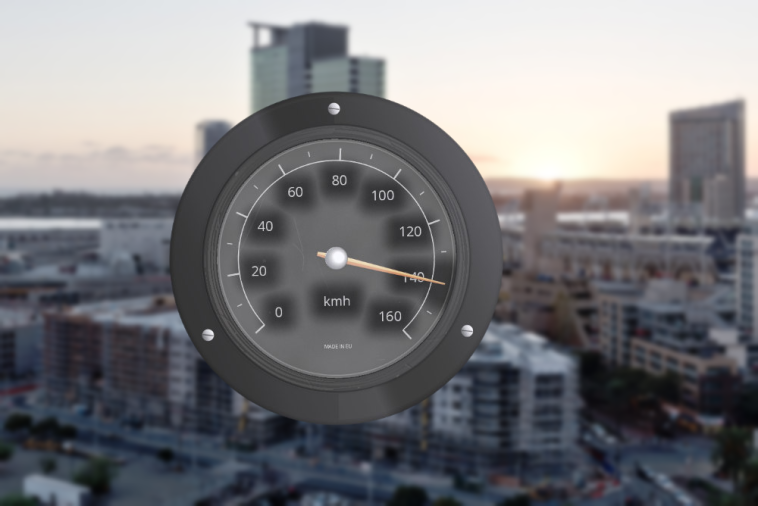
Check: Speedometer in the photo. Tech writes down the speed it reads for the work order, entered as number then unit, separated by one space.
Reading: 140 km/h
